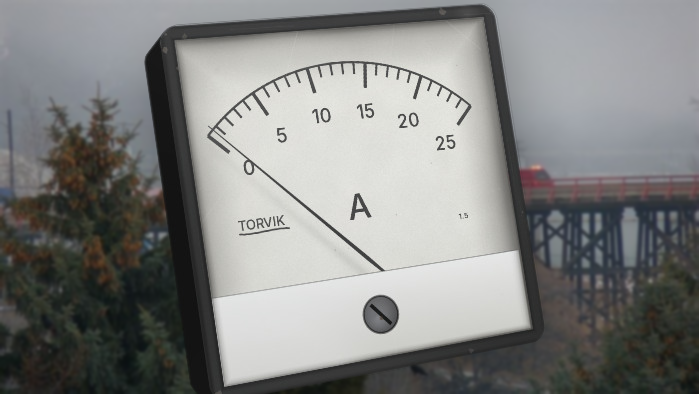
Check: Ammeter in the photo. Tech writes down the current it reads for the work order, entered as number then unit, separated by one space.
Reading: 0.5 A
